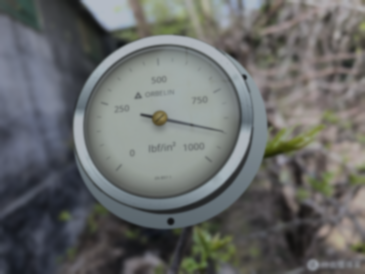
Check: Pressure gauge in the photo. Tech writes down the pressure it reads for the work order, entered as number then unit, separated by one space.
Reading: 900 psi
